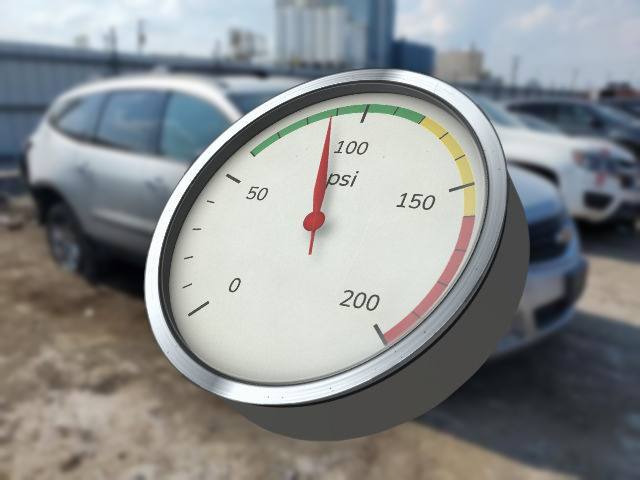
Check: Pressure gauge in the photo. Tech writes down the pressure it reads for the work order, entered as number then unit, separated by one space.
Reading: 90 psi
